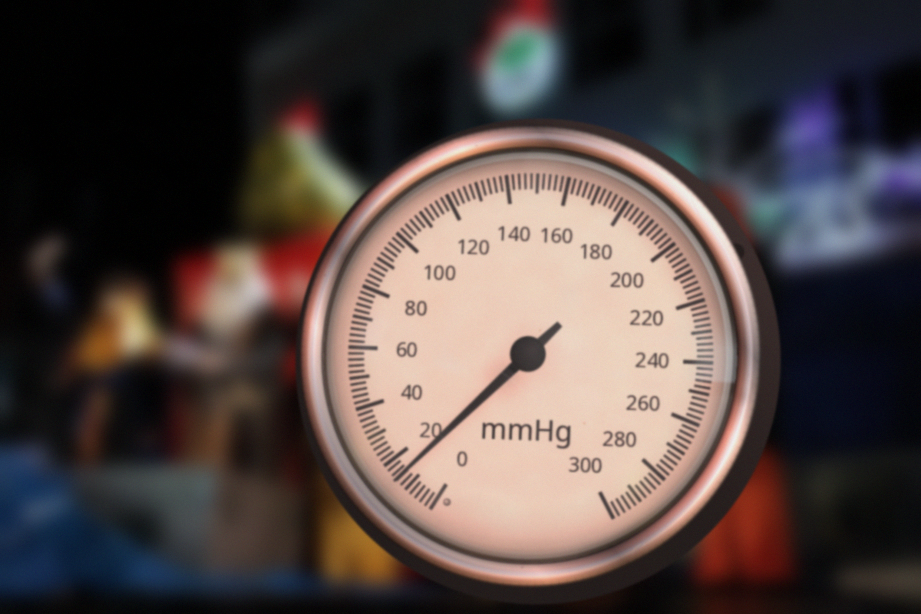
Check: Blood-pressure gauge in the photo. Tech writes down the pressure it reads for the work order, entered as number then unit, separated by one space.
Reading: 14 mmHg
